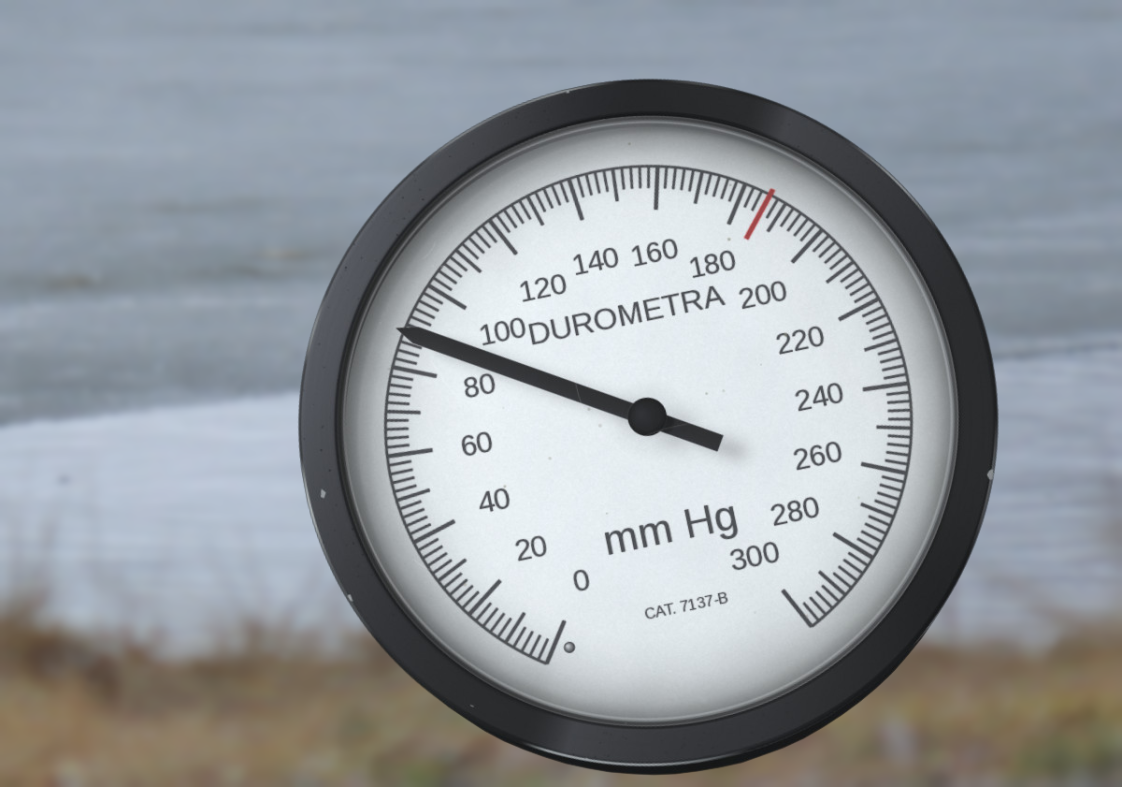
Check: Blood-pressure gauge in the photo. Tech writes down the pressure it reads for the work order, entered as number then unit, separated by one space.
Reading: 88 mmHg
